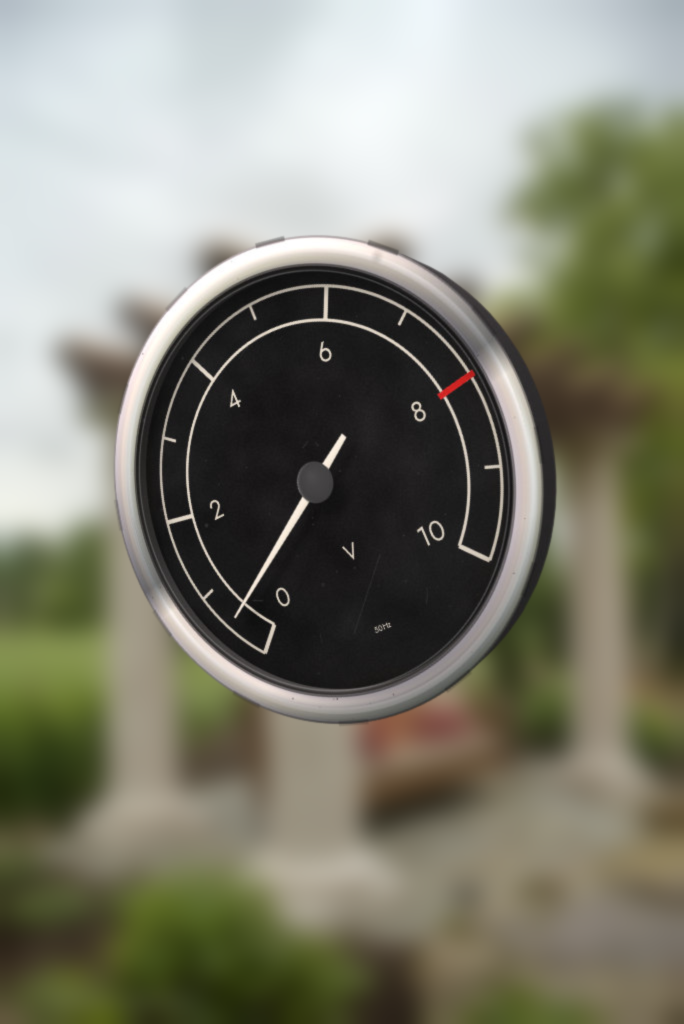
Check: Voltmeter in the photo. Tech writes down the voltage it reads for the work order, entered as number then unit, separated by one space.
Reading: 0.5 V
